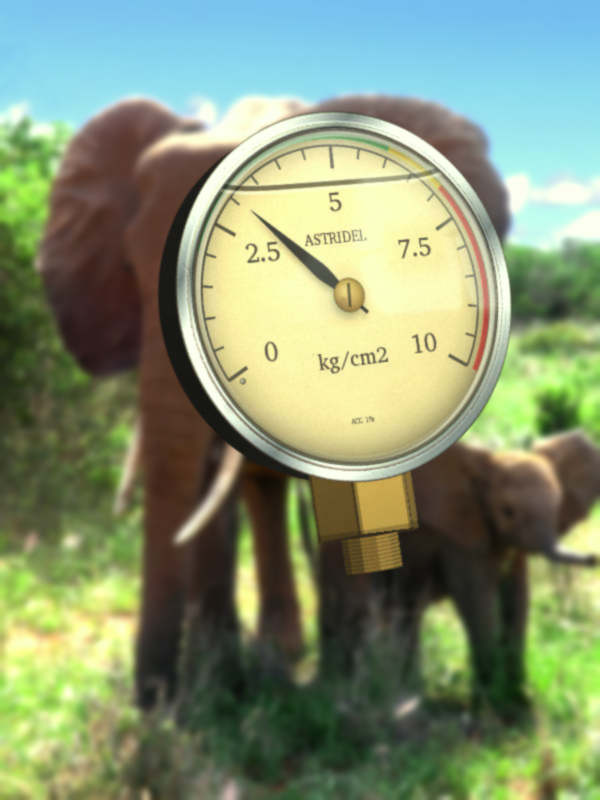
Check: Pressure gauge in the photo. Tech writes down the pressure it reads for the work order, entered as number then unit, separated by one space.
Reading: 3 kg/cm²
